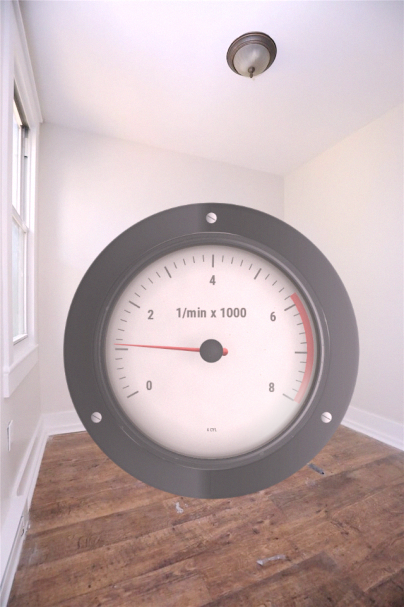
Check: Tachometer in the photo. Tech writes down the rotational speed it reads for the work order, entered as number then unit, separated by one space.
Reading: 1100 rpm
